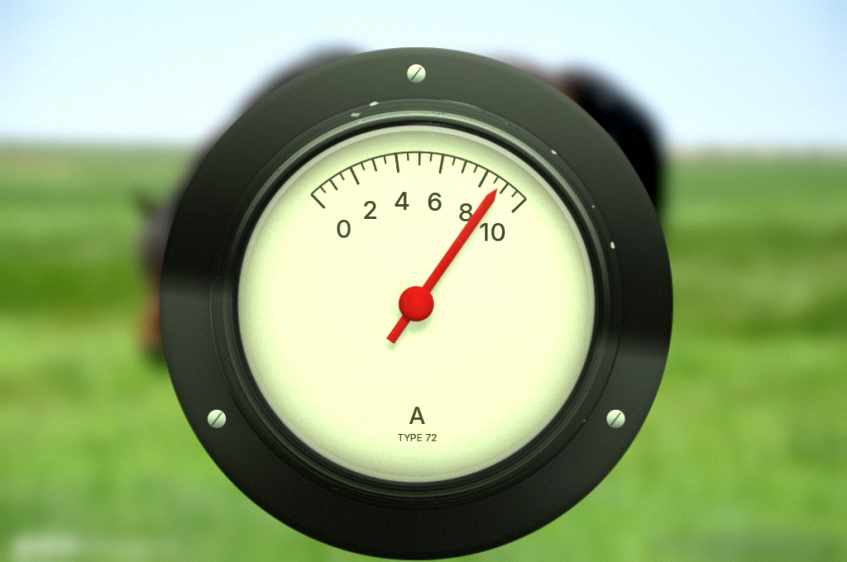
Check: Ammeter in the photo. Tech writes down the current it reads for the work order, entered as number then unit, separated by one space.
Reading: 8.75 A
